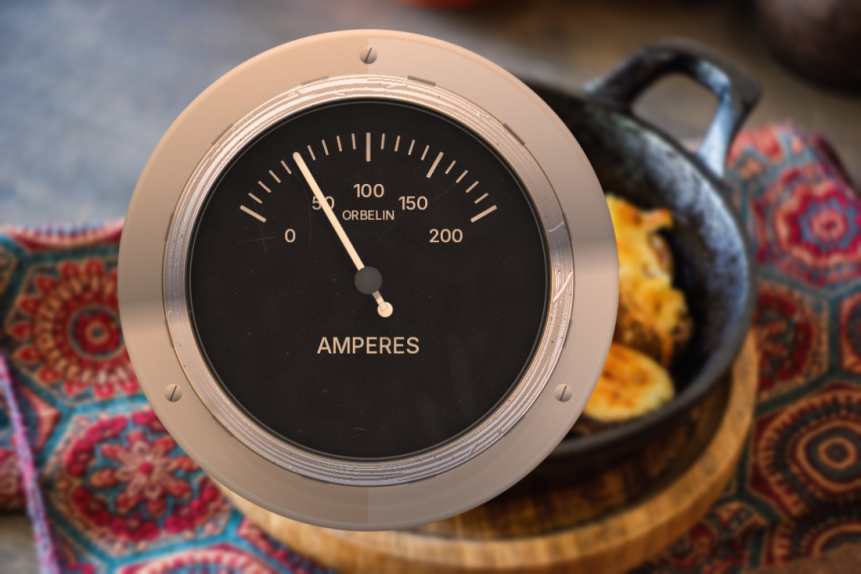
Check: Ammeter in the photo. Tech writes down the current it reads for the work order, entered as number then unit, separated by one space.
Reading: 50 A
